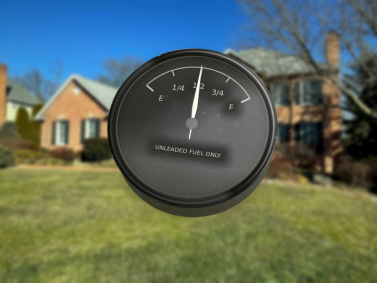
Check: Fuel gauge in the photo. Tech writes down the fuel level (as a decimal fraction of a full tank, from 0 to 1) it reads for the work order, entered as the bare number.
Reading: 0.5
